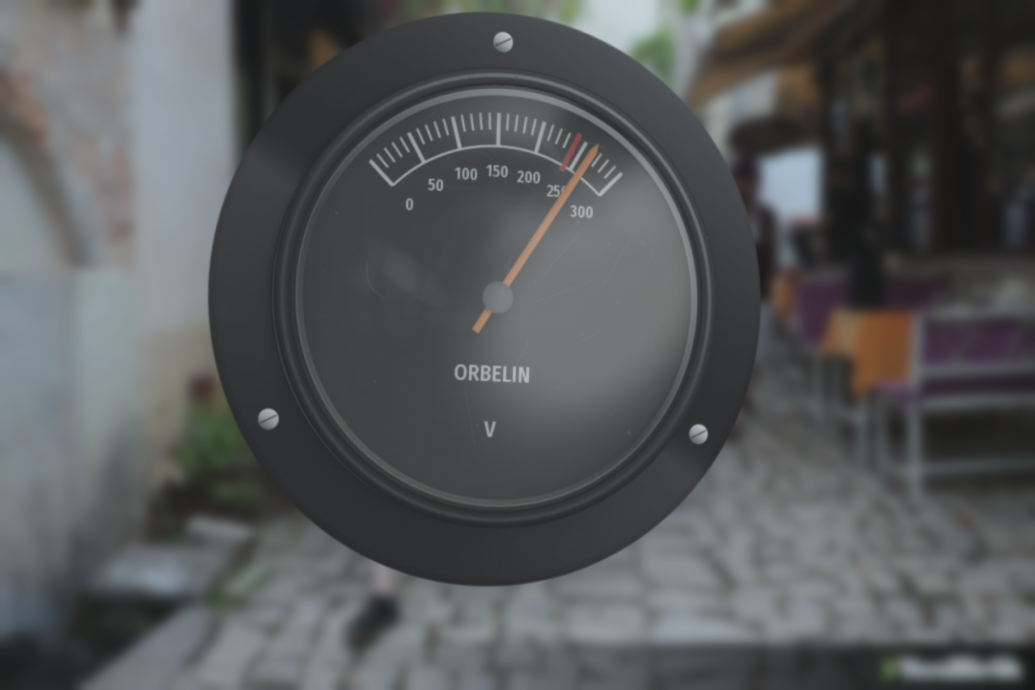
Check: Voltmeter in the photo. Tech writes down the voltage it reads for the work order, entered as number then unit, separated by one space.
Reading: 260 V
